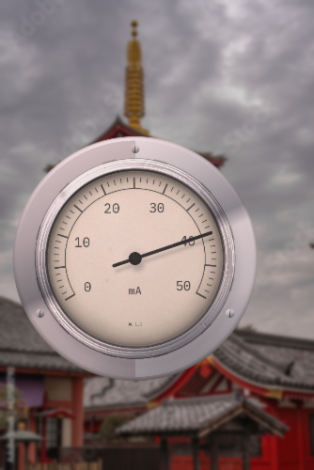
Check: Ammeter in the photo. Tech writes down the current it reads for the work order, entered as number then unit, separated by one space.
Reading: 40 mA
